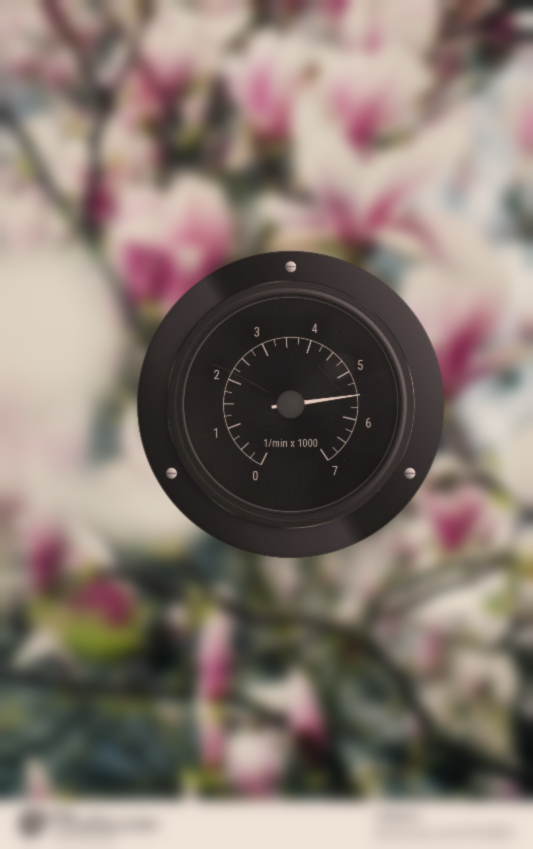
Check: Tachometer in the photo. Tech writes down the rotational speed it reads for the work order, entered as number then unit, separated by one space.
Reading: 5500 rpm
